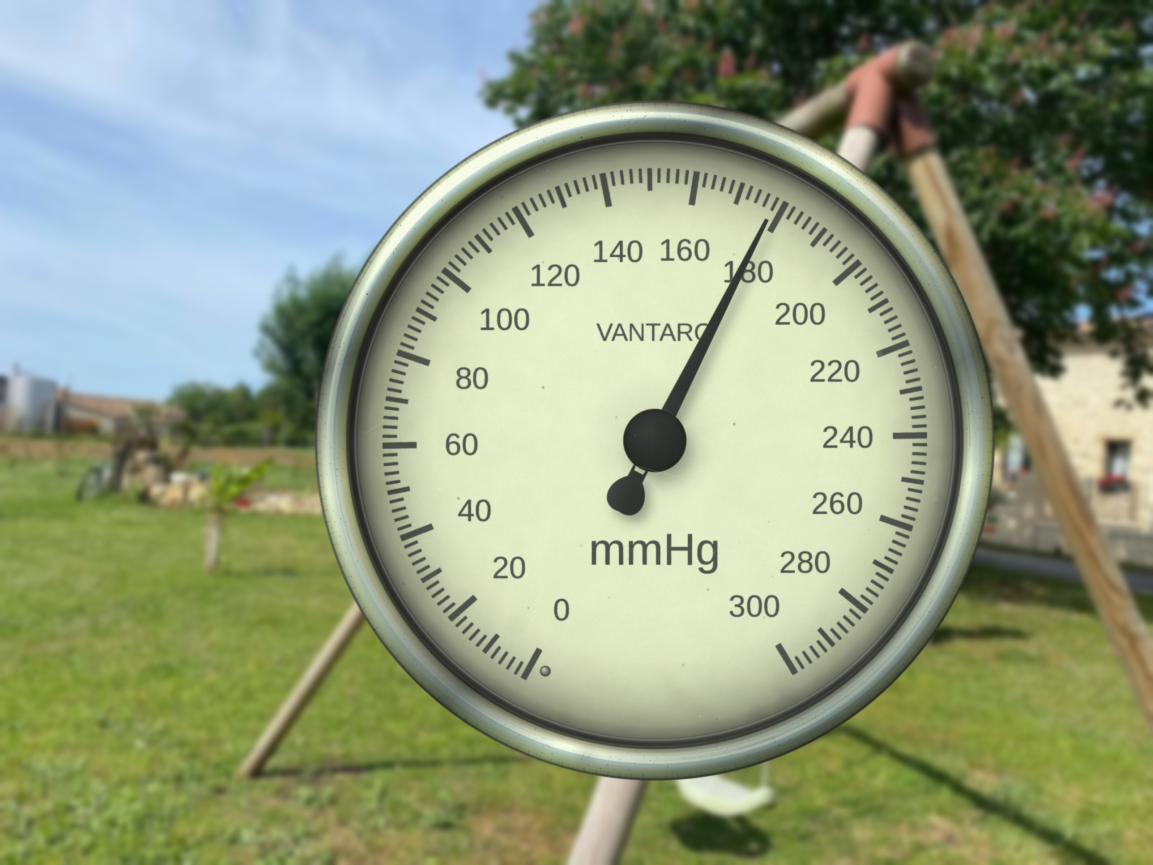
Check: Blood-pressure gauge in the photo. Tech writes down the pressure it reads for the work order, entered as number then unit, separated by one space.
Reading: 178 mmHg
